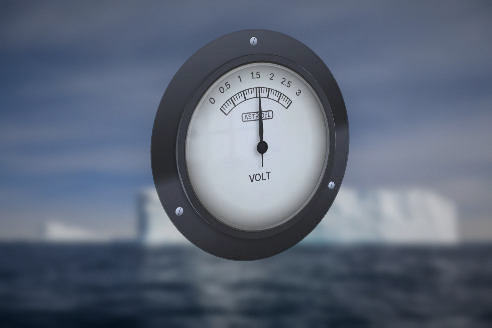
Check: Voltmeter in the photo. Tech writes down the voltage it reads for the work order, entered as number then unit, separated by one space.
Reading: 1.5 V
